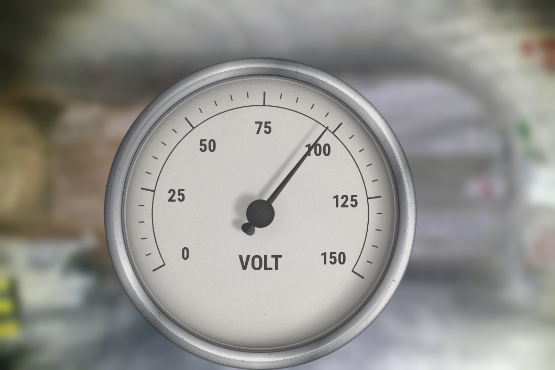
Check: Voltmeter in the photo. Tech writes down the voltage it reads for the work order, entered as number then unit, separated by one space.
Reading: 97.5 V
